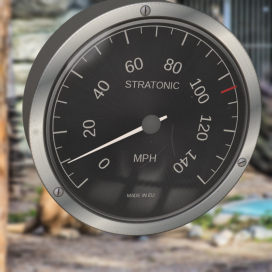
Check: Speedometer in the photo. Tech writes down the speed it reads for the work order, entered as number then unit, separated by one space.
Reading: 10 mph
